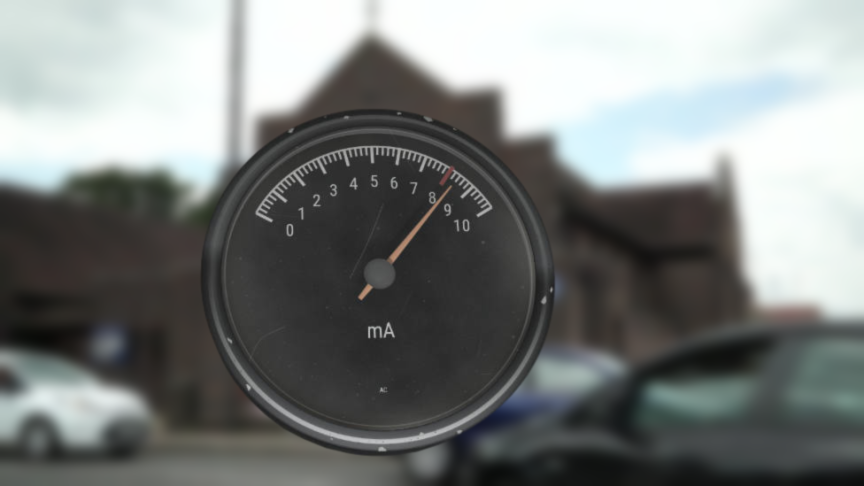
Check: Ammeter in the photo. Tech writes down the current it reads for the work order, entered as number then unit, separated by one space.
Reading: 8.4 mA
